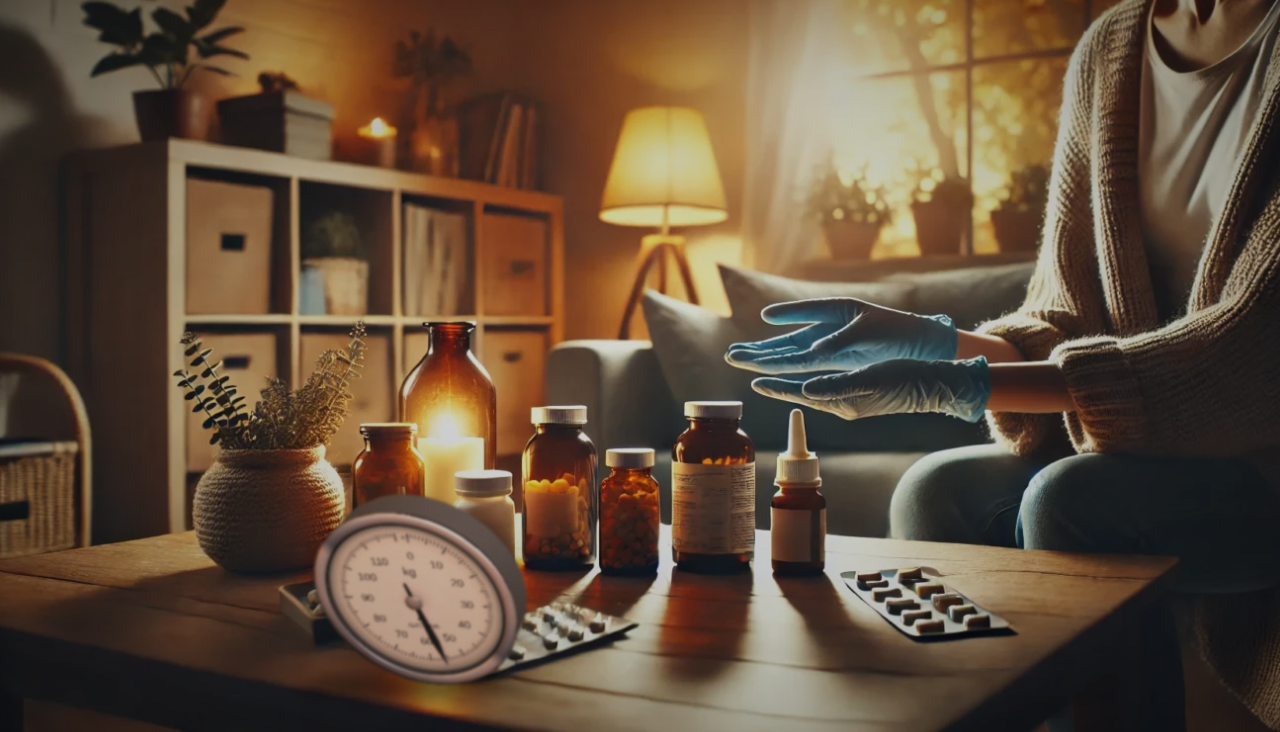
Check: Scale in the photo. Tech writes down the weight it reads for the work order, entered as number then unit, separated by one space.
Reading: 55 kg
